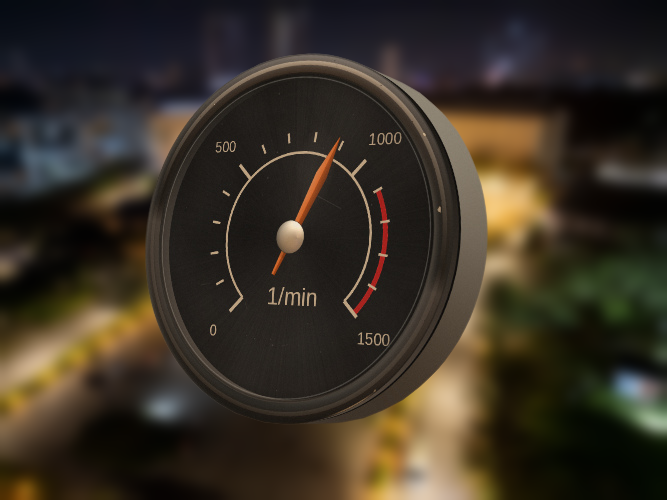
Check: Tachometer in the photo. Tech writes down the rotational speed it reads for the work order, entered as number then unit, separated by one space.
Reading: 900 rpm
